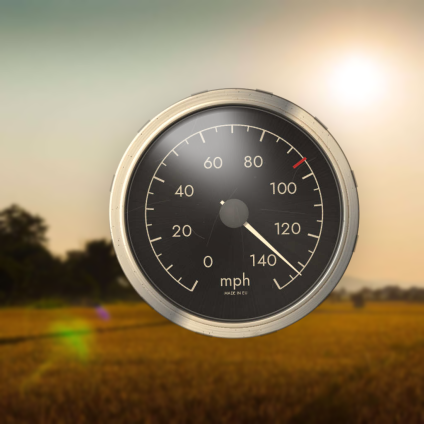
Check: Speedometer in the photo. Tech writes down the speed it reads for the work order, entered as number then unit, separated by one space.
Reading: 132.5 mph
